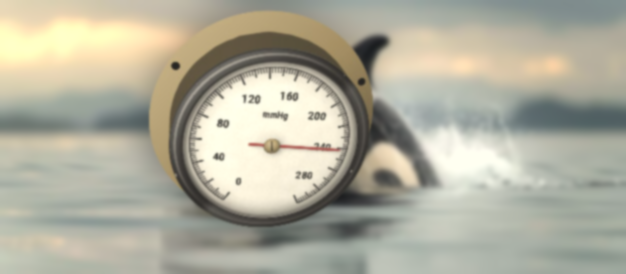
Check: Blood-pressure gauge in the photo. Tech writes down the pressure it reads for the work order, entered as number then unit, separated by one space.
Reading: 240 mmHg
